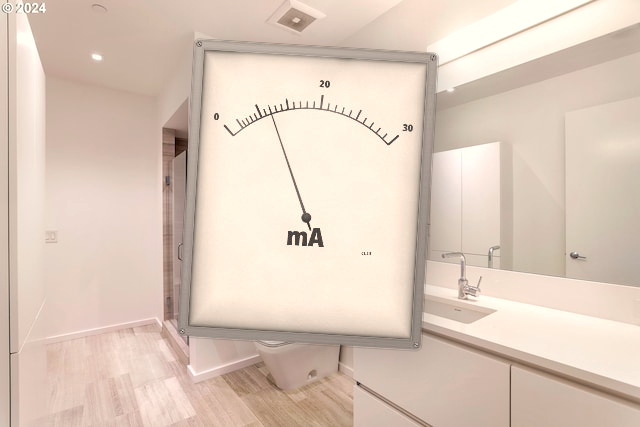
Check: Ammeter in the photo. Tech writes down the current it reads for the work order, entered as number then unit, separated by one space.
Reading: 12 mA
